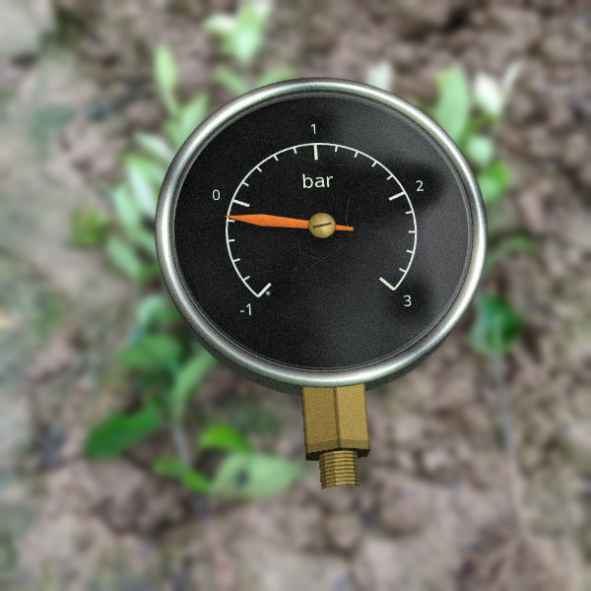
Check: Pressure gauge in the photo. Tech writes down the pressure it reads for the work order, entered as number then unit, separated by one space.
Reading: -0.2 bar
